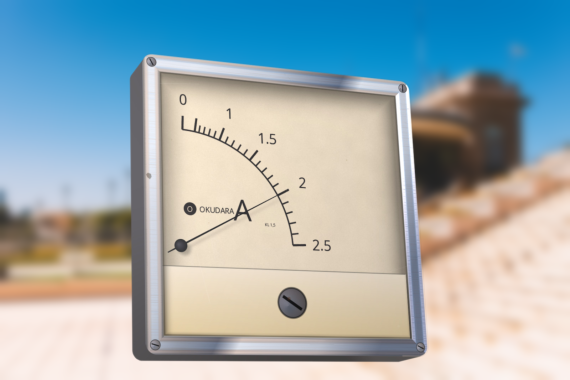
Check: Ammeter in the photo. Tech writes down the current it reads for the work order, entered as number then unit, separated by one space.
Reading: 2 A
